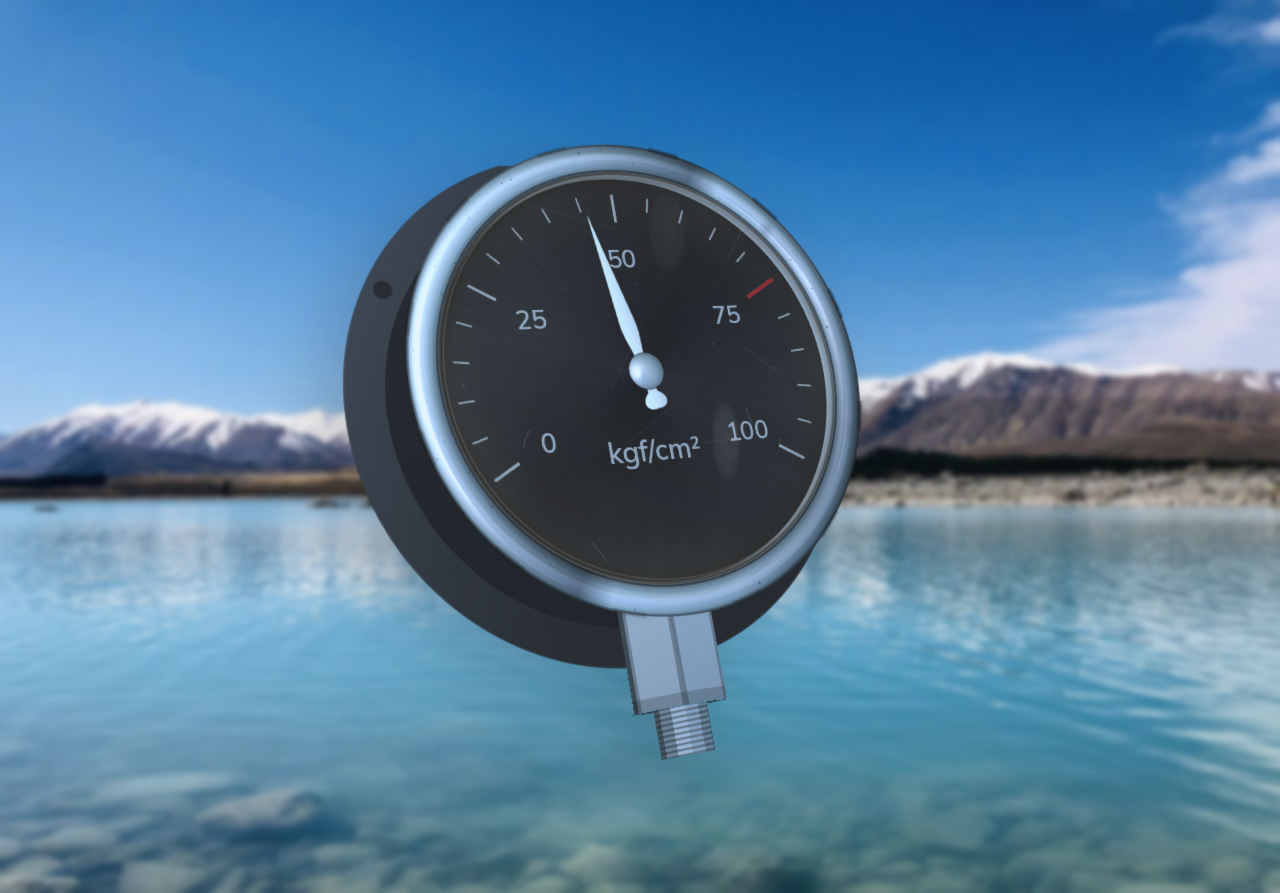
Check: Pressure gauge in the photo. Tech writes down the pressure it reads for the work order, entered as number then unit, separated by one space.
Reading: 45 kg/cm²
